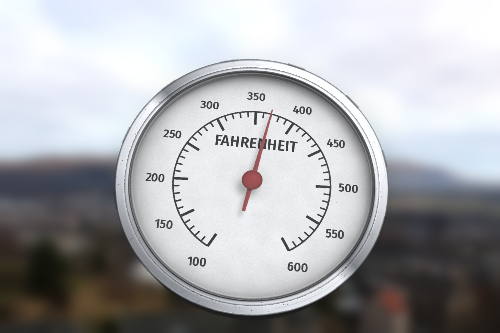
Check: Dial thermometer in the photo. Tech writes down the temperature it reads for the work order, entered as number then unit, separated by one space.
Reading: 370 °F
